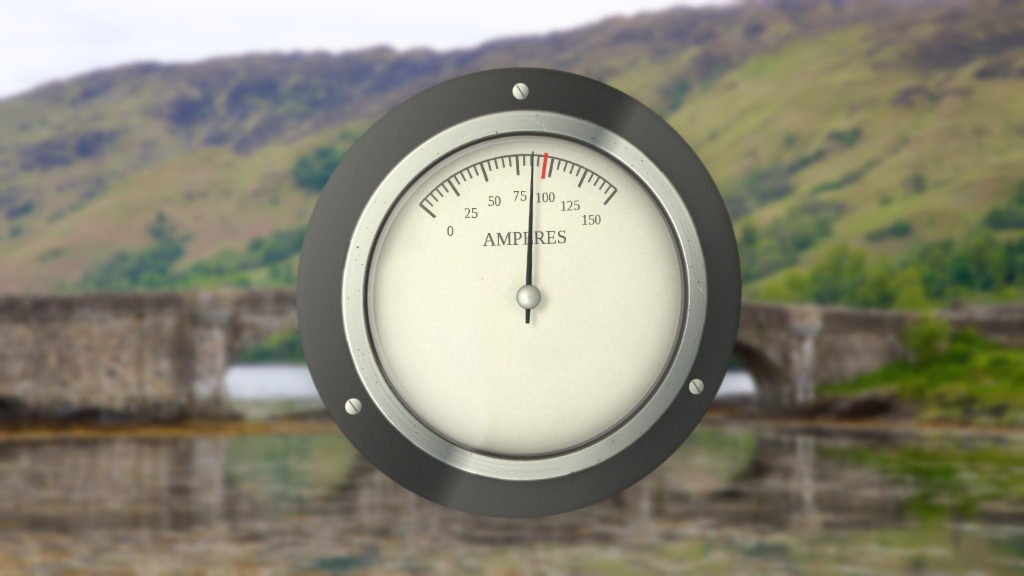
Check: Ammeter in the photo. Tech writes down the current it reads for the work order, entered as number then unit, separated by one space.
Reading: 85 A
